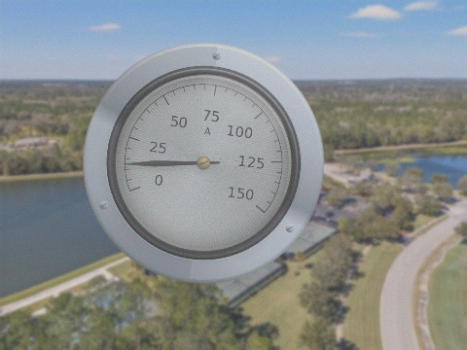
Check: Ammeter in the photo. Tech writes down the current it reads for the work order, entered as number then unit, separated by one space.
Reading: 12.5 A
